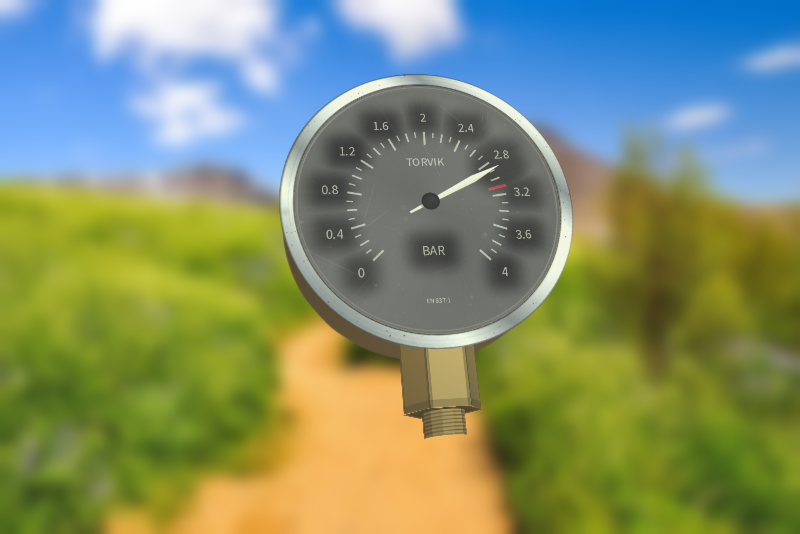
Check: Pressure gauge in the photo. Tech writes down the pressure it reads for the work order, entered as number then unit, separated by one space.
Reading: 2.9 bar
